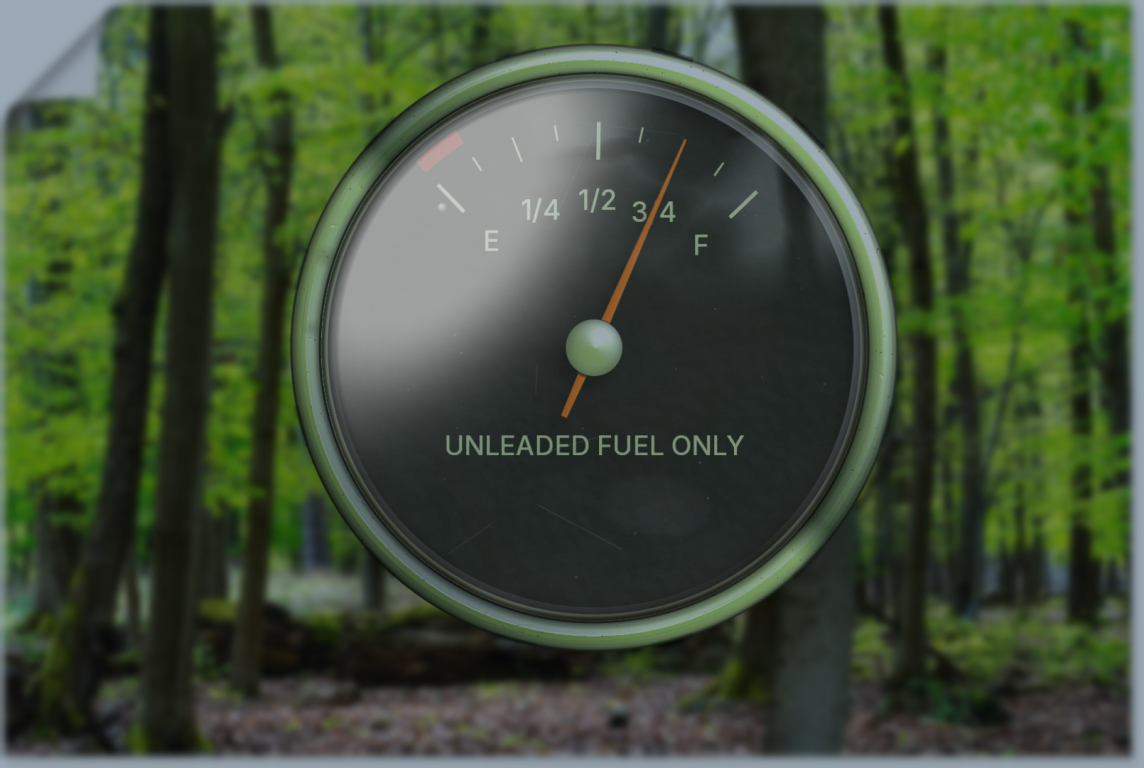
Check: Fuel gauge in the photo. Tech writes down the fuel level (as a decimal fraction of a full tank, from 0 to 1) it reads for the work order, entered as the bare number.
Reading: 0.75
